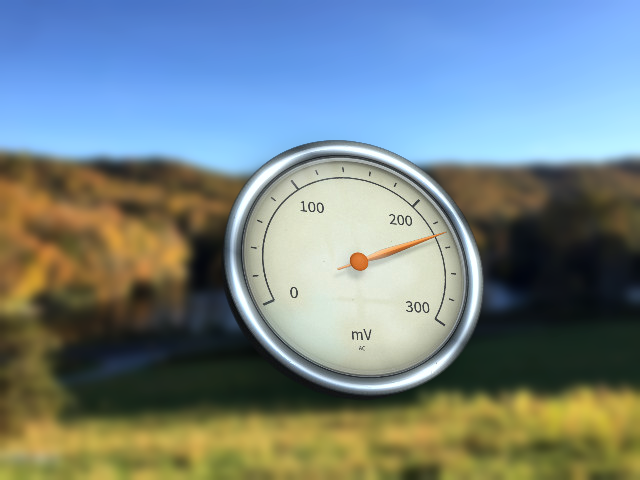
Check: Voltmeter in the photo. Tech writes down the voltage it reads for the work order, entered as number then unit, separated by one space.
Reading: 230 mV
